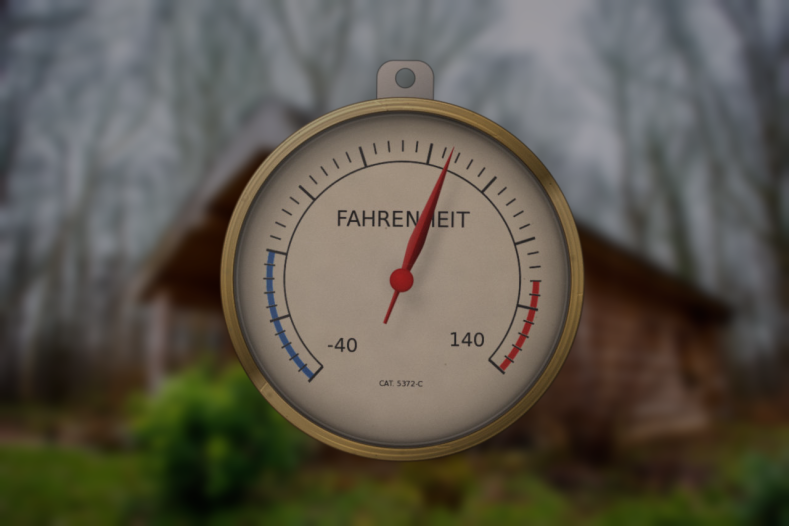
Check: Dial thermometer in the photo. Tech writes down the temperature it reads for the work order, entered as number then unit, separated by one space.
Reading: 66 °F
